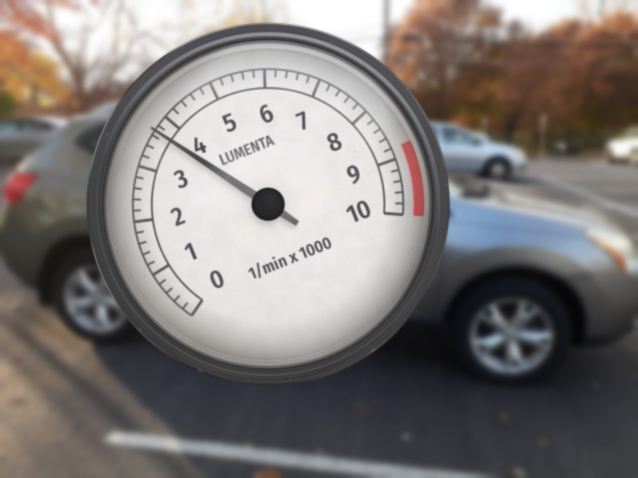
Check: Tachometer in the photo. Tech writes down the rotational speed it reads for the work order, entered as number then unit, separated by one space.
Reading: 3700 rpm
